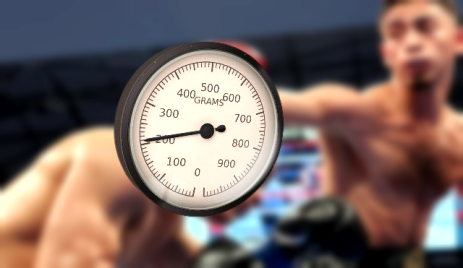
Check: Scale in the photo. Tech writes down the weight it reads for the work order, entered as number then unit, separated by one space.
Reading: 210 g
